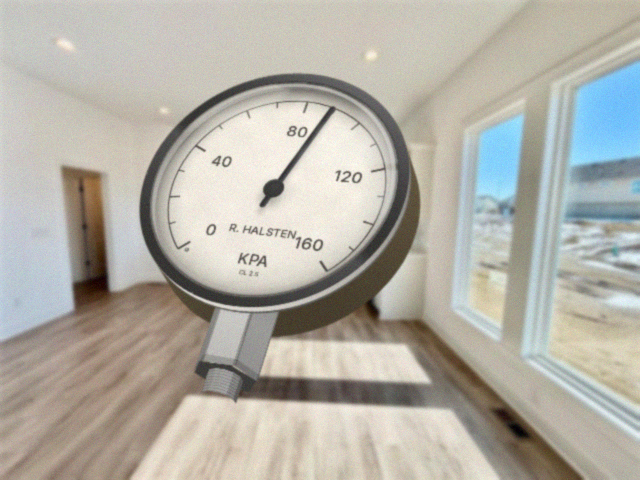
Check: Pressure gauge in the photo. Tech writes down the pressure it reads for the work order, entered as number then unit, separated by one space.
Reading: 90 kPa
